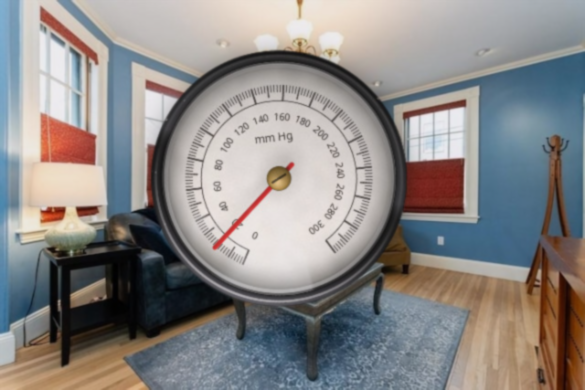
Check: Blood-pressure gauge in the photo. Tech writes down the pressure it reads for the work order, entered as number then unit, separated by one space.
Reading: 20 mmHg
